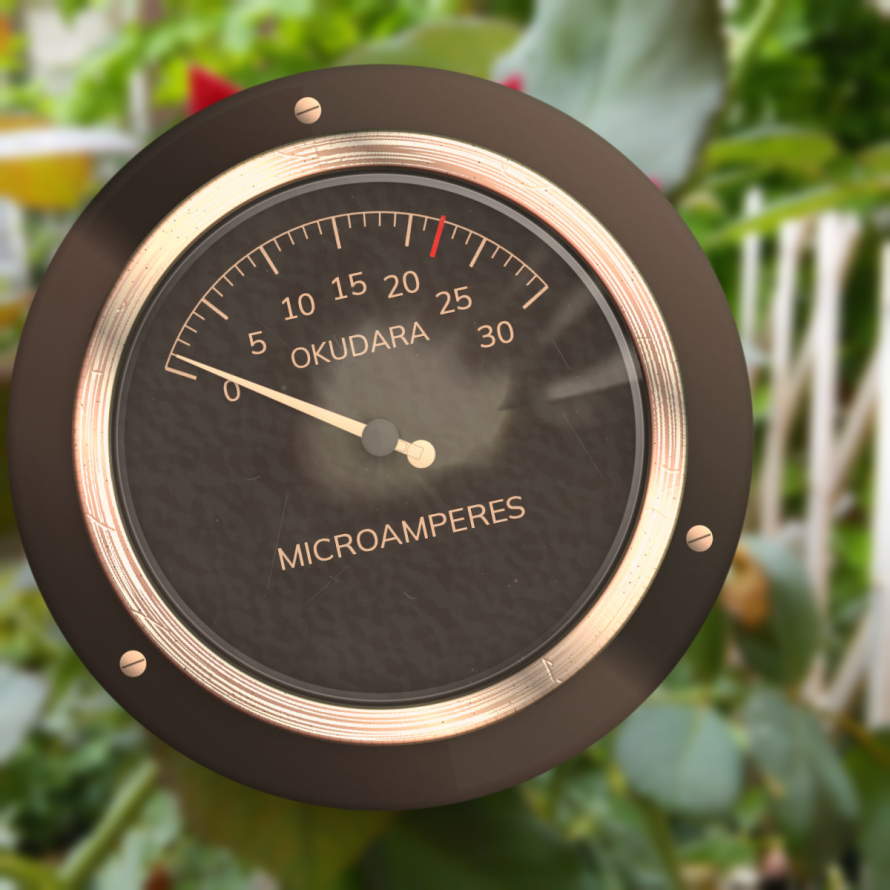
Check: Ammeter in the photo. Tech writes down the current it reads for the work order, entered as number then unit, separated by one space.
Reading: 1 µA
